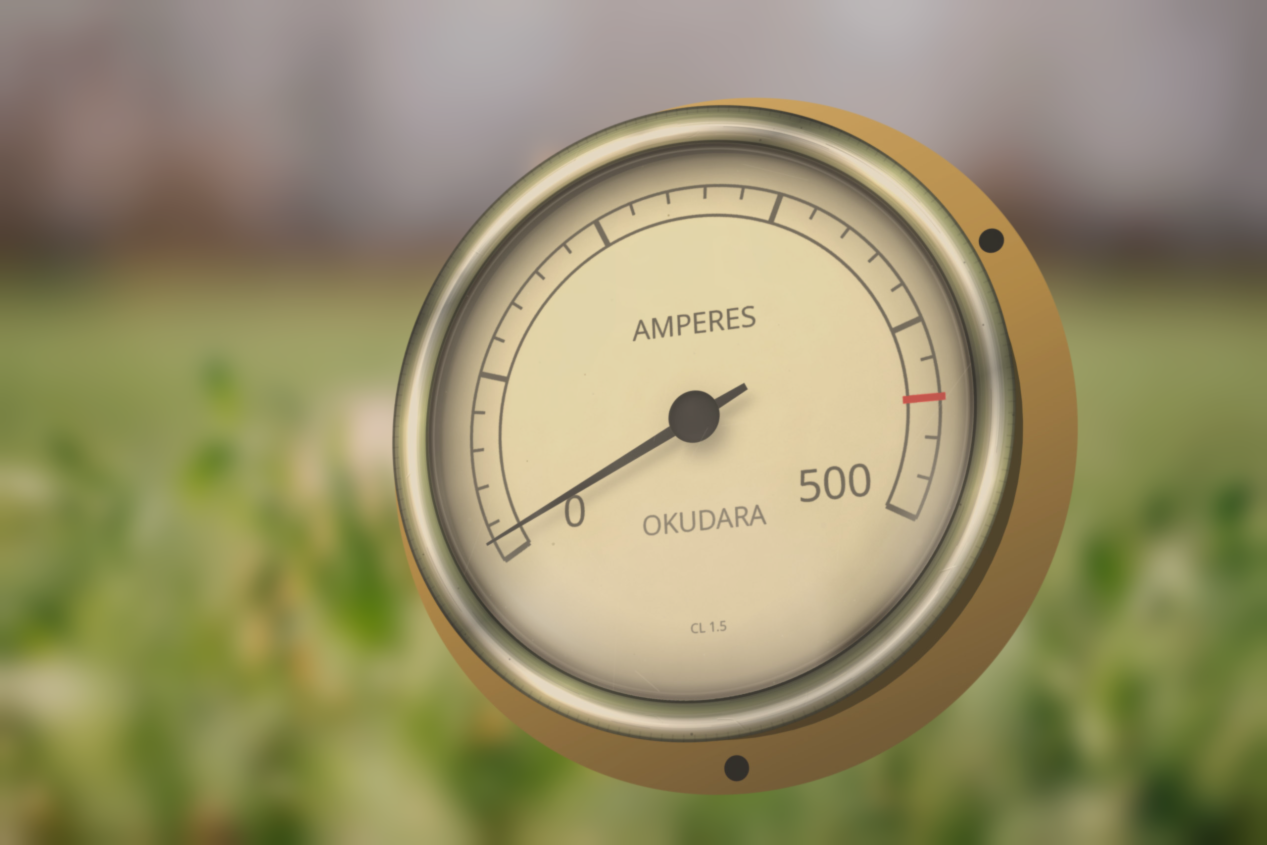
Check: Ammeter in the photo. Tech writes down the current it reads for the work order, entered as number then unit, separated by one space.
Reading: 10 A
